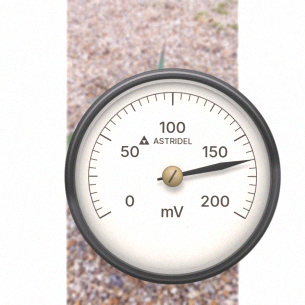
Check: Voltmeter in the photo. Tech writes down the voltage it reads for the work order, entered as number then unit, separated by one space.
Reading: 165 mV
